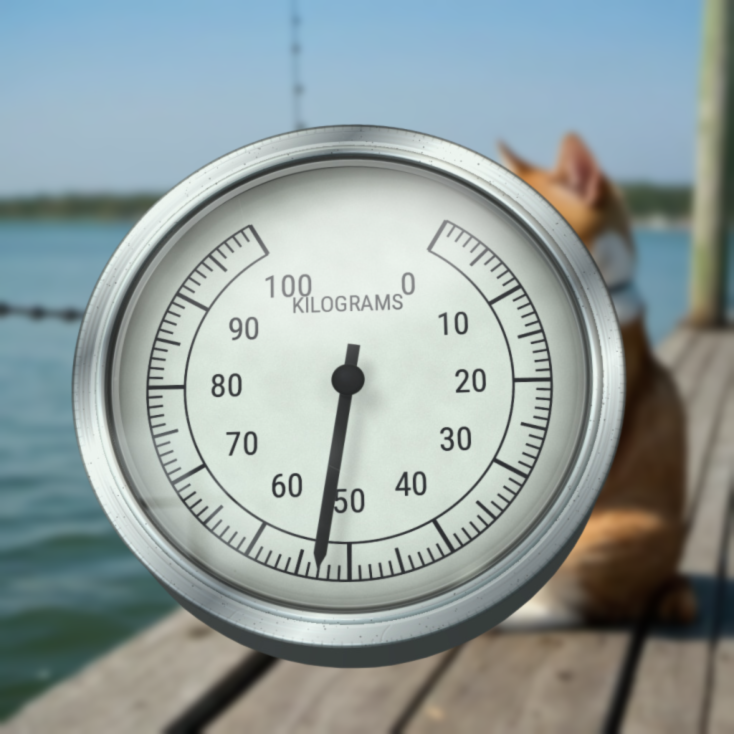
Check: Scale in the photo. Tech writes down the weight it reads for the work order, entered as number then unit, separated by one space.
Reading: 53 kg
